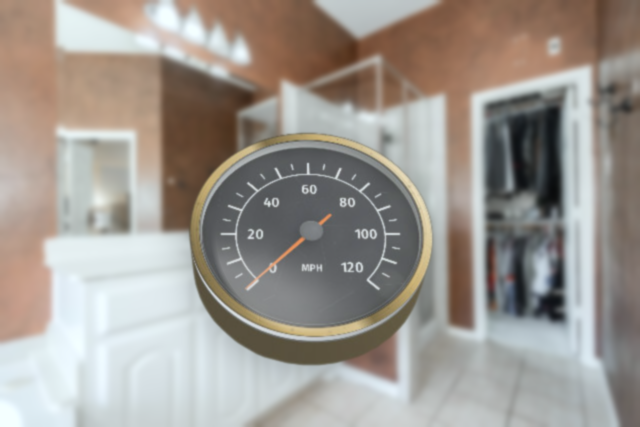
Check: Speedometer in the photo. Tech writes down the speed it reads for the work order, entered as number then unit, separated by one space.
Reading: 0 mph
